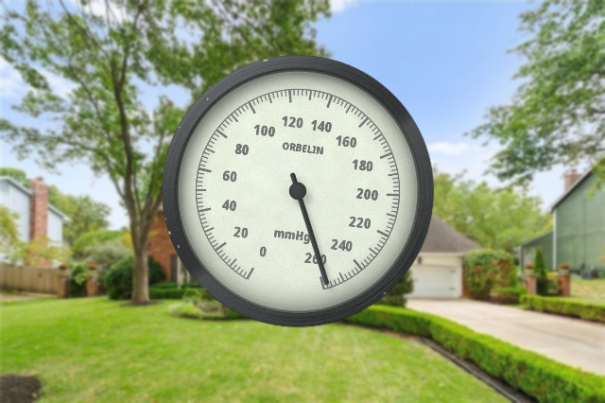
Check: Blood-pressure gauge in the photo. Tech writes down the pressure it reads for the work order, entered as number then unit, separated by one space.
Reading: 258 mmHg
